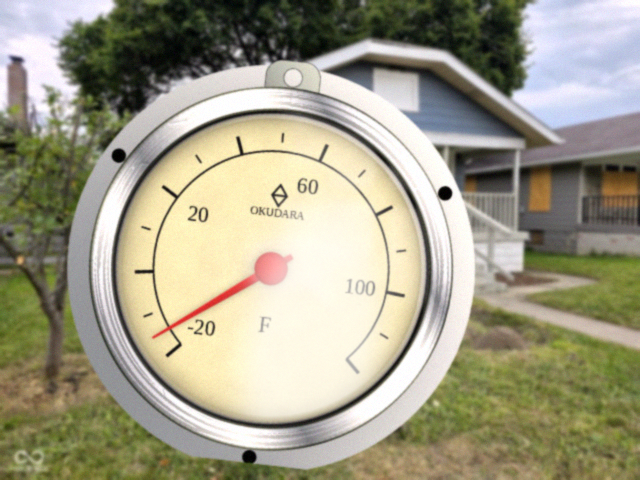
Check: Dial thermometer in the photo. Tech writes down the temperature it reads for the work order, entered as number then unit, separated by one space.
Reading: -15 °F
